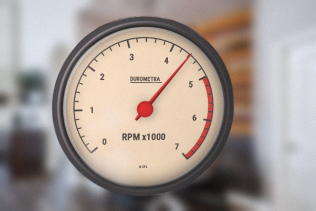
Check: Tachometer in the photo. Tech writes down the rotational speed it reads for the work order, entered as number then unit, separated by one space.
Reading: 4400 rpm
